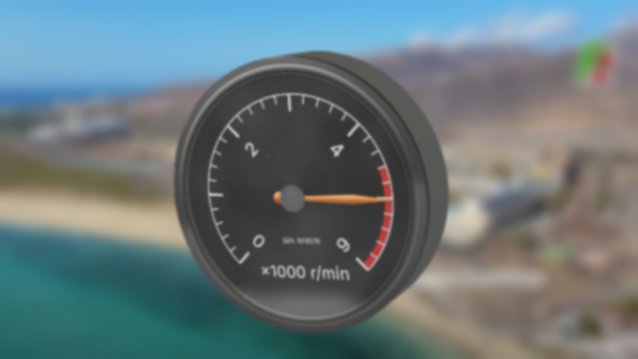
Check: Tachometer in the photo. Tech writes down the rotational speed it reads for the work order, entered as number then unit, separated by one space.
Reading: 5000 rpm
